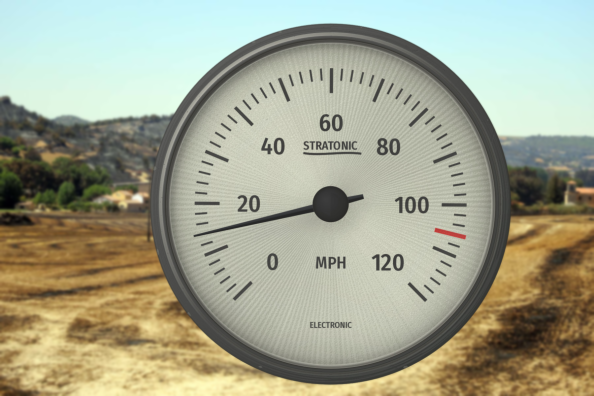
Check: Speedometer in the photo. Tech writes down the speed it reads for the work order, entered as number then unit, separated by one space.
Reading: 14 mph
